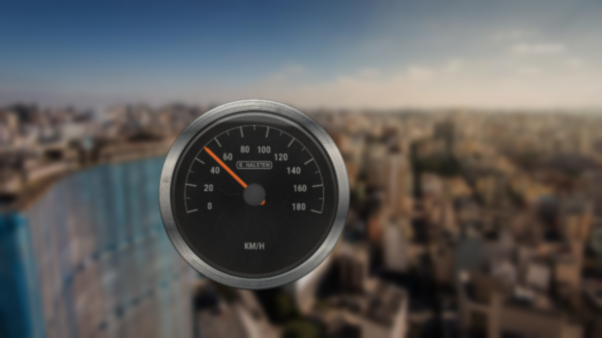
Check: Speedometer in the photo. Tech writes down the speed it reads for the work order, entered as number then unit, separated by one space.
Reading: 50 km/h
